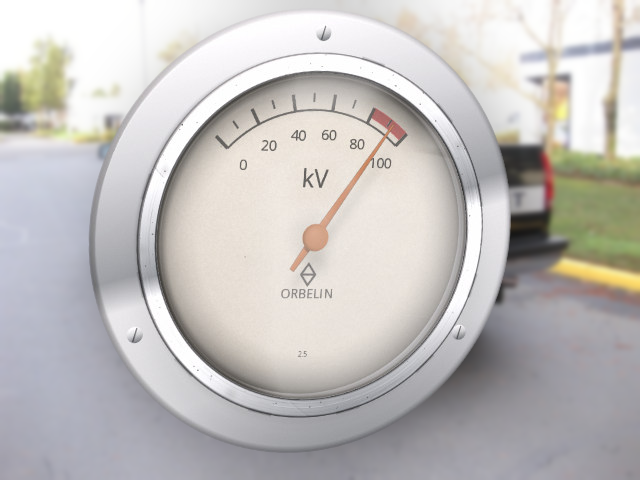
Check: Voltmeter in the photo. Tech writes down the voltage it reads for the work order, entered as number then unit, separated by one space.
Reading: 90 kV
